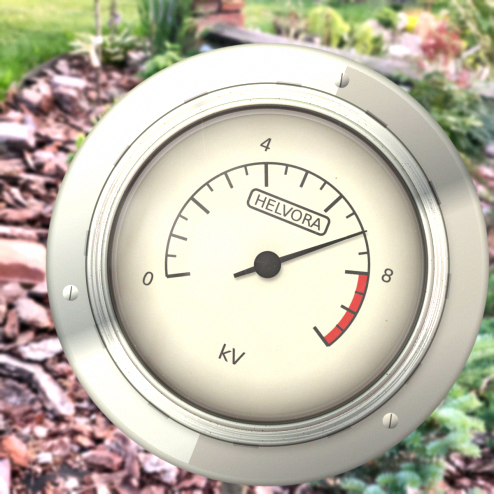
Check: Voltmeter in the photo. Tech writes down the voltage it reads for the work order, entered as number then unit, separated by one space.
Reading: 7 kV
